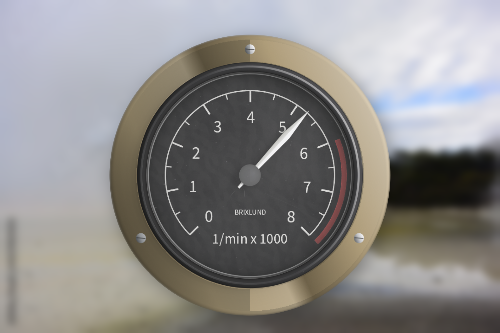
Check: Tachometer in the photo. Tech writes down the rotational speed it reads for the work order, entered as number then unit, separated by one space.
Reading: 5250 rpm
